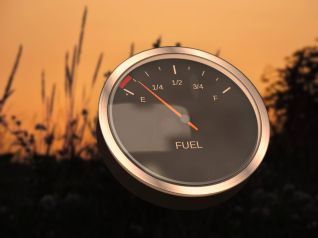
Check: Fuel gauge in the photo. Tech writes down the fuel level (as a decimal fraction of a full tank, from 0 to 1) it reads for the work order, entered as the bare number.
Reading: 0.125
